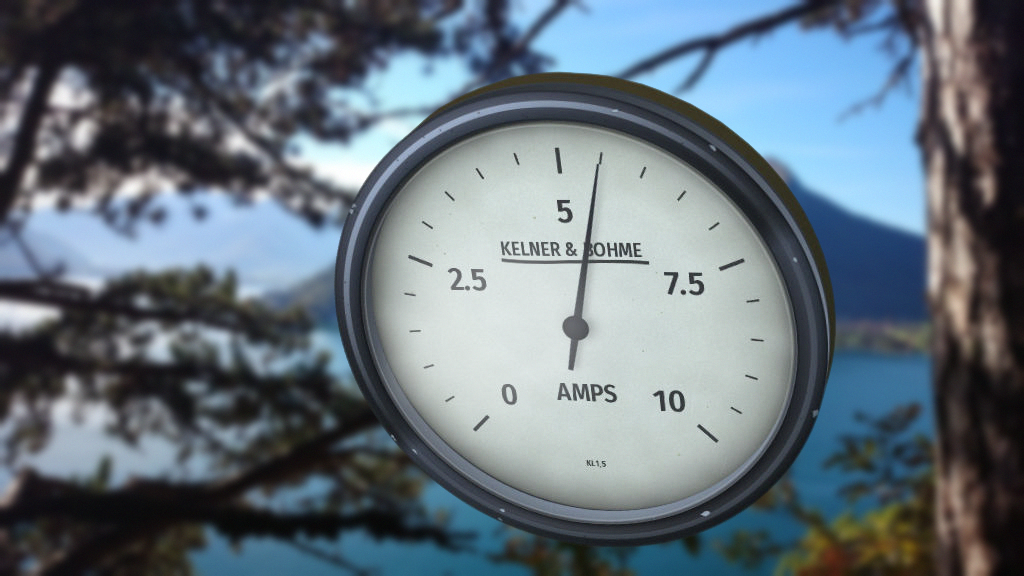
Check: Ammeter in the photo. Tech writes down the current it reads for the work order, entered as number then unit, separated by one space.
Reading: 5.5 A
